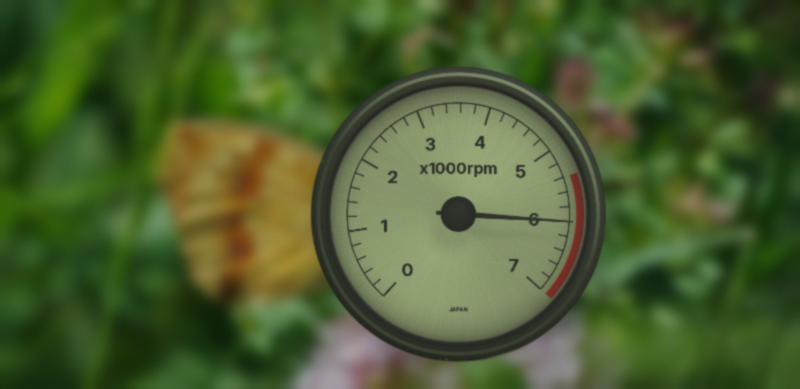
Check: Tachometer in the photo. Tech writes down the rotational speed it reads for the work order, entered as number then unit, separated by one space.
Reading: 6000 rpm
